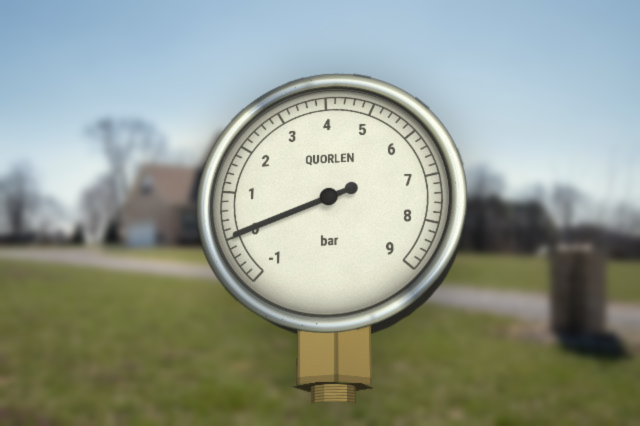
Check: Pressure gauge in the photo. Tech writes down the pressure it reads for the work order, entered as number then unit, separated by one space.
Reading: 0 bar
